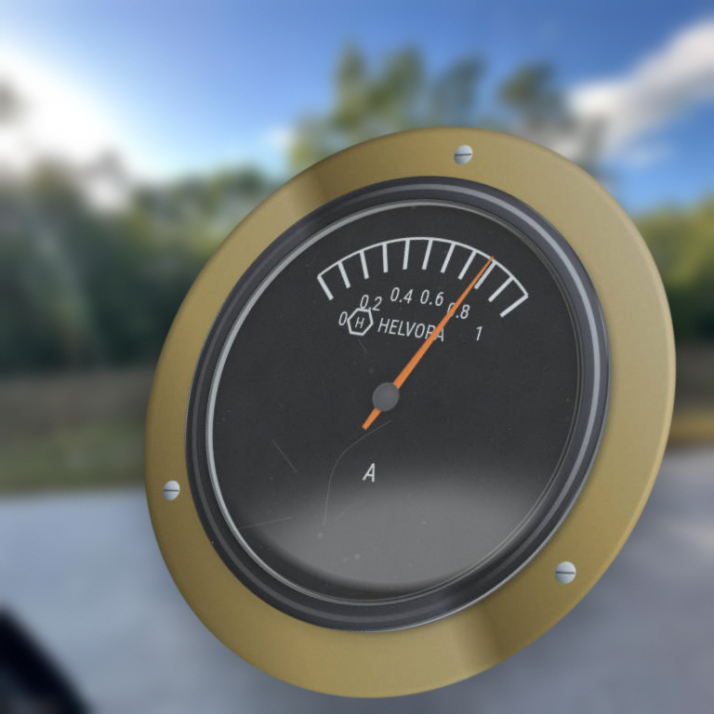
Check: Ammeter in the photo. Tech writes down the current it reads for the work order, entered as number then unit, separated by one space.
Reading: 0.8 A
